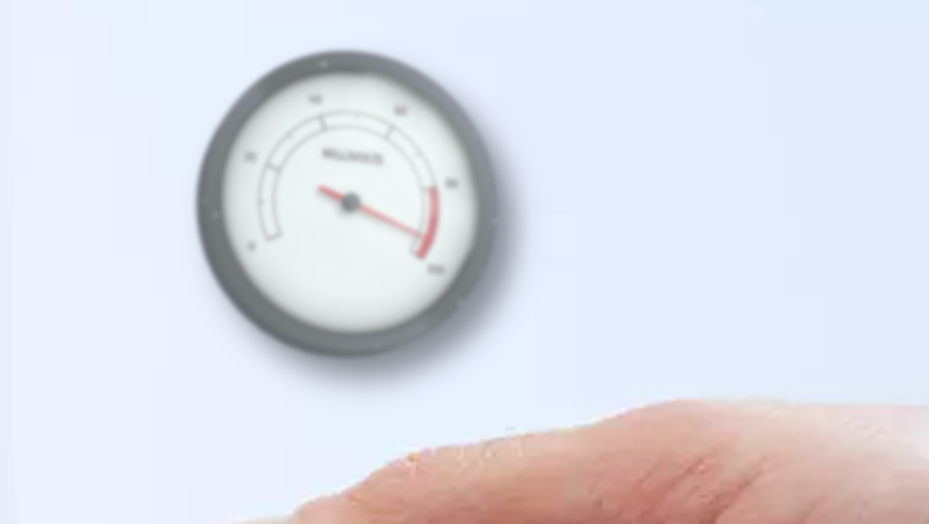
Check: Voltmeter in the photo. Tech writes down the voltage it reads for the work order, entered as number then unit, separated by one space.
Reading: 95 mV
